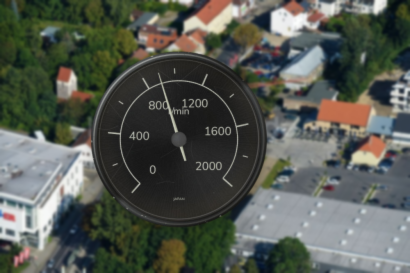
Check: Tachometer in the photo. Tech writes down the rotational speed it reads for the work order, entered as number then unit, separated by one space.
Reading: 900 rpm
